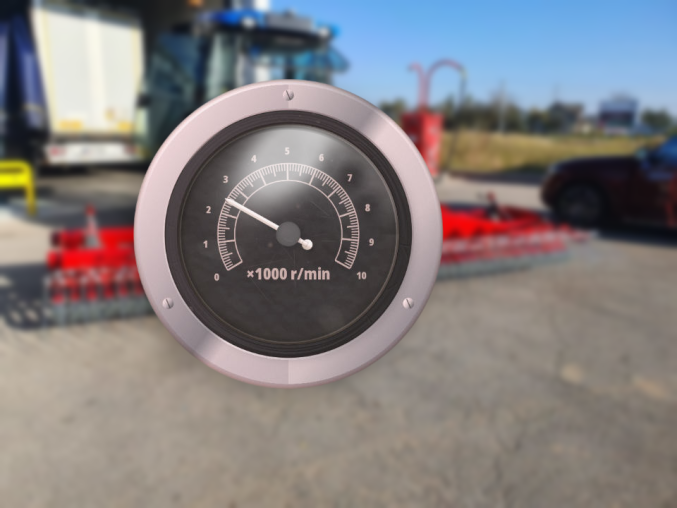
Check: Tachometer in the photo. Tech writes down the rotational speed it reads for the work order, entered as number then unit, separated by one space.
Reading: 2500 rpm
